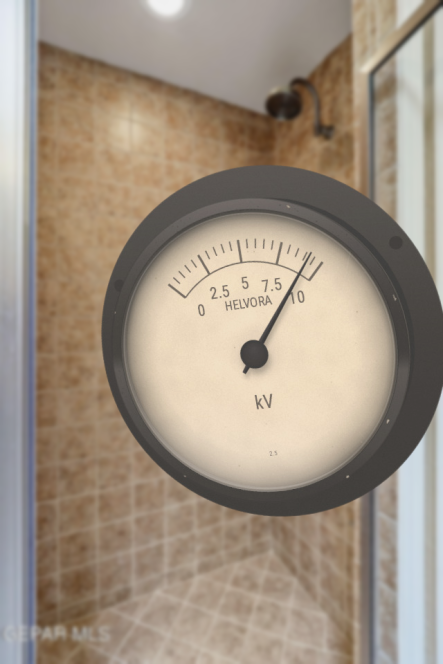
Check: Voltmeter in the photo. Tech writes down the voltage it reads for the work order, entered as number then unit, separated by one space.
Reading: 9.25 kV
